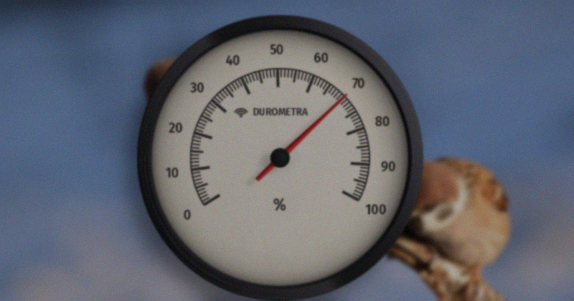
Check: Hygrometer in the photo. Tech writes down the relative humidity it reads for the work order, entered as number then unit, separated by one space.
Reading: 70 %
